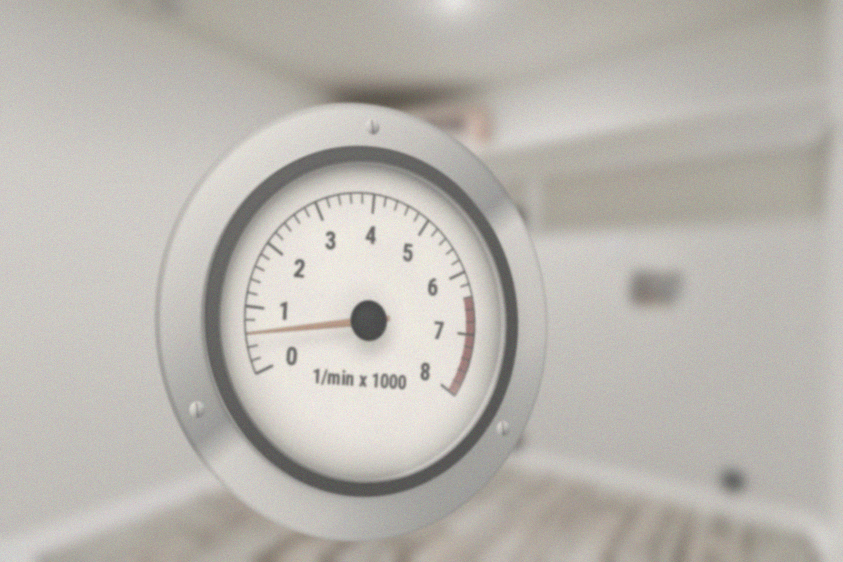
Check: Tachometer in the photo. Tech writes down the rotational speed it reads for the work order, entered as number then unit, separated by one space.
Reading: 600 rpm
